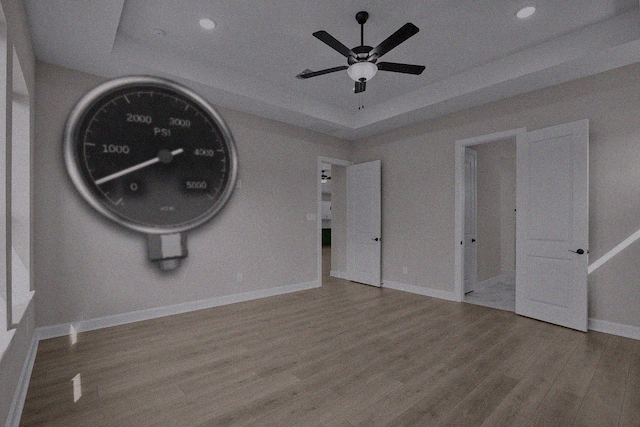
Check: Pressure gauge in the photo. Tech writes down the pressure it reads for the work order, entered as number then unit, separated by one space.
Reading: 400 psi
